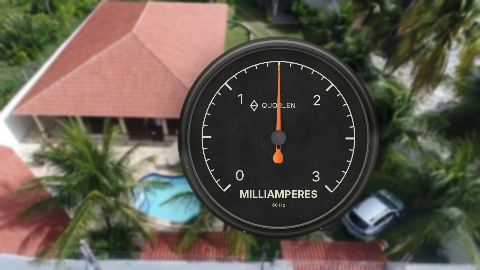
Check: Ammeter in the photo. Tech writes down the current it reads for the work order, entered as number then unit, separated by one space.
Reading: 1.5 mA
